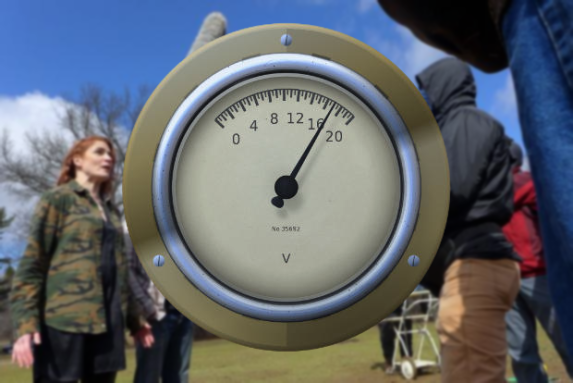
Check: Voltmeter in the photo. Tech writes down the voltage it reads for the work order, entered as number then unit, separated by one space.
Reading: 17 V
